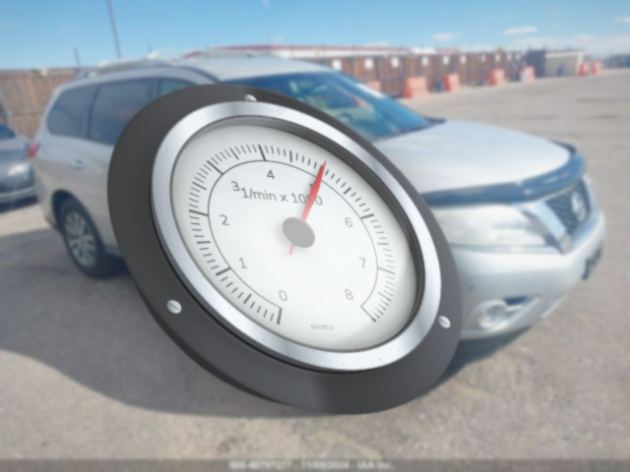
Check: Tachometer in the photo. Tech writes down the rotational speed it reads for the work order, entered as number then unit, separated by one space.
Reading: 5000 rpm
